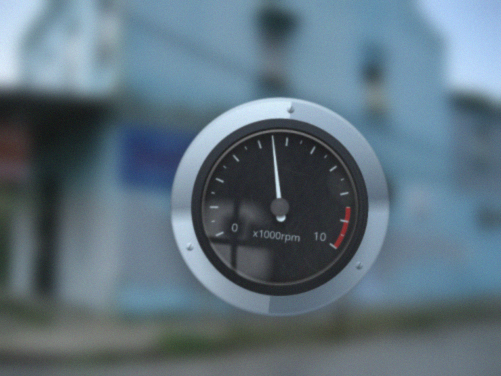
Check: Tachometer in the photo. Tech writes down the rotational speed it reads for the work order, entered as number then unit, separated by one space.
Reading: 4500 rpm
